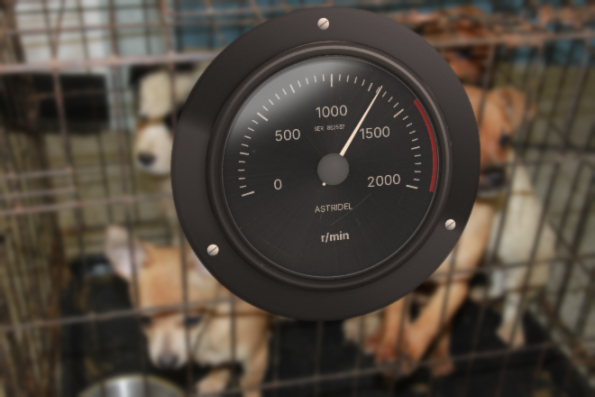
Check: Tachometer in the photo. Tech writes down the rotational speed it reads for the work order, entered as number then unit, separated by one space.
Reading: 1300 rpm
